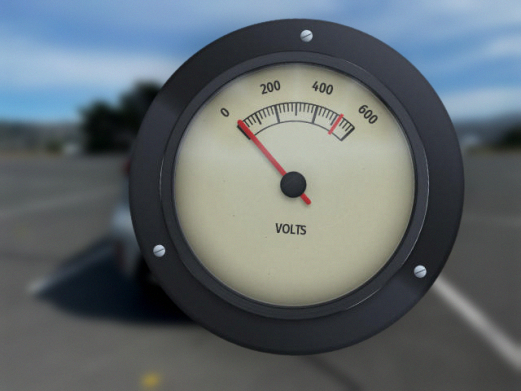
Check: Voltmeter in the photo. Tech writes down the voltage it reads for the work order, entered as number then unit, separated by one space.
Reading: 20 V
